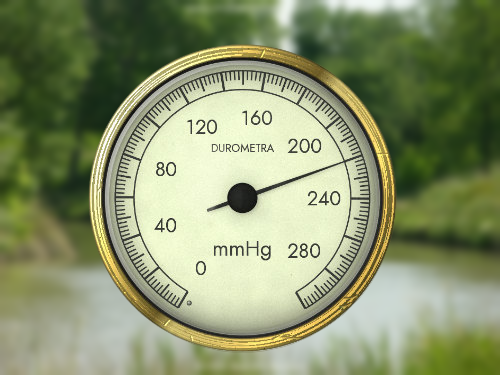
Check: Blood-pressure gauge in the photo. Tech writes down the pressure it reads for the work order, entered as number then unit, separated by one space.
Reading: 220 mmHg
